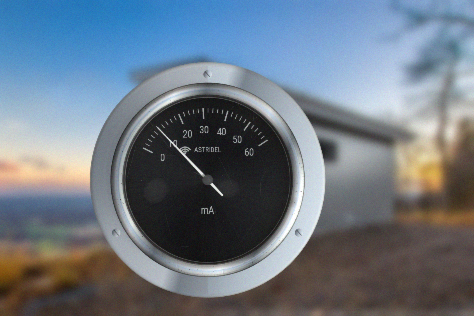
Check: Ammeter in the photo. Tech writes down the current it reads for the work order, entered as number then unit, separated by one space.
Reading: 10 mA
